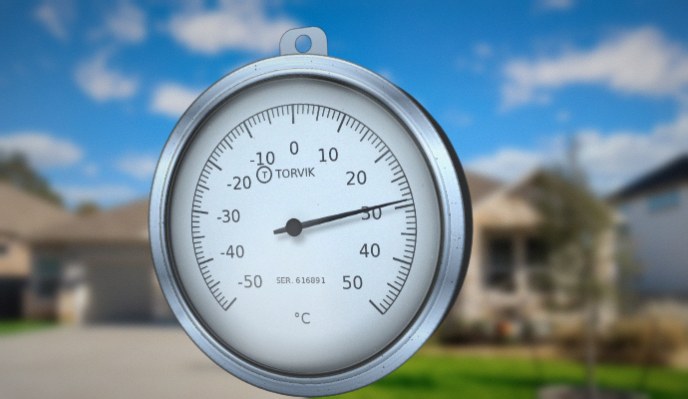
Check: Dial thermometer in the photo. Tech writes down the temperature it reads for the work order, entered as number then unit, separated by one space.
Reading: 29 °C
